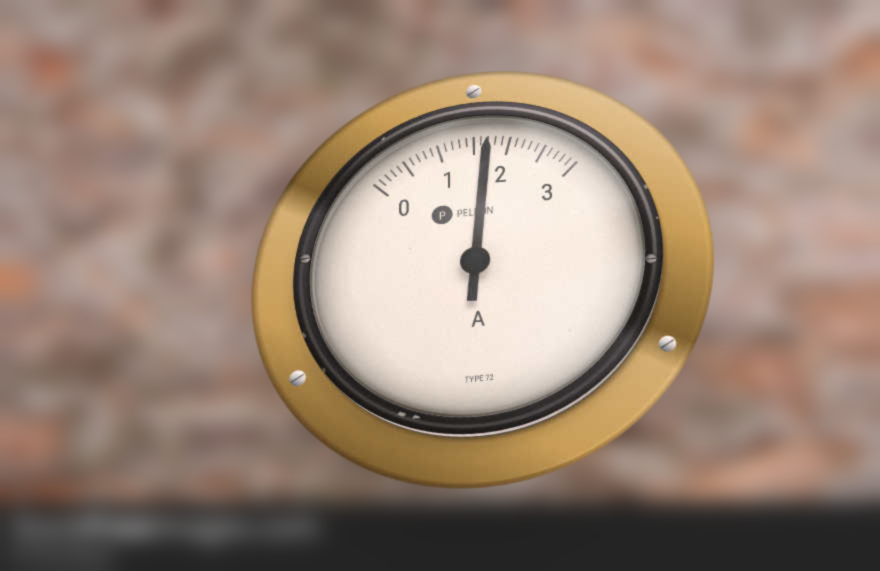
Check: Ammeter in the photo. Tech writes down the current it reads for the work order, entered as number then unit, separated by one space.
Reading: 1.7 A
